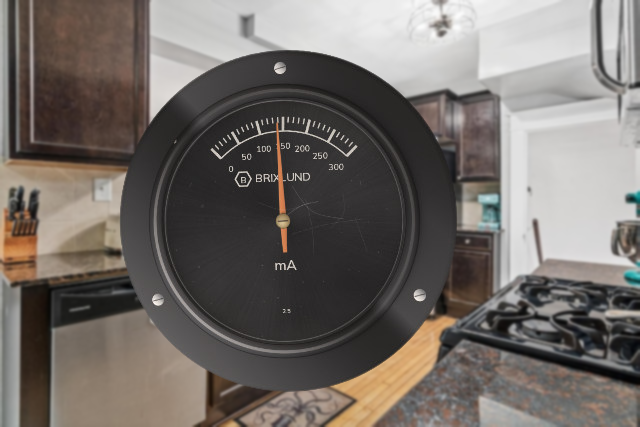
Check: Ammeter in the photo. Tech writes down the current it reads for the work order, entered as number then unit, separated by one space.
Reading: 140 mA
